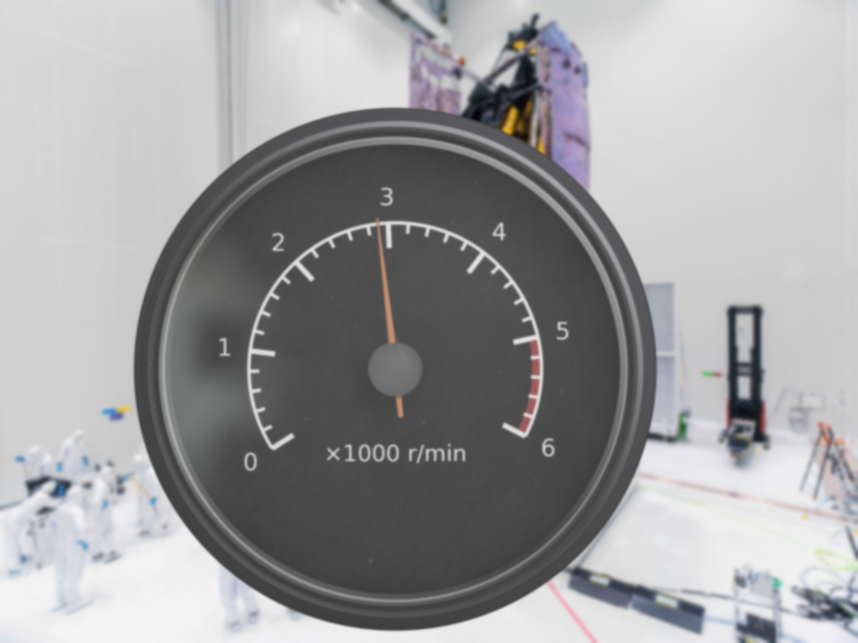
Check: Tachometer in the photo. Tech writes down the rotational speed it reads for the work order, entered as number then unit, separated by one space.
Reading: 2900 rpm
